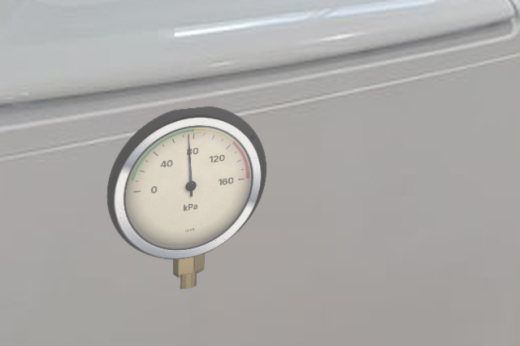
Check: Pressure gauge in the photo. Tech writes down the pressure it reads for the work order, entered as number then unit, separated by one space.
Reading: 75 kPa
